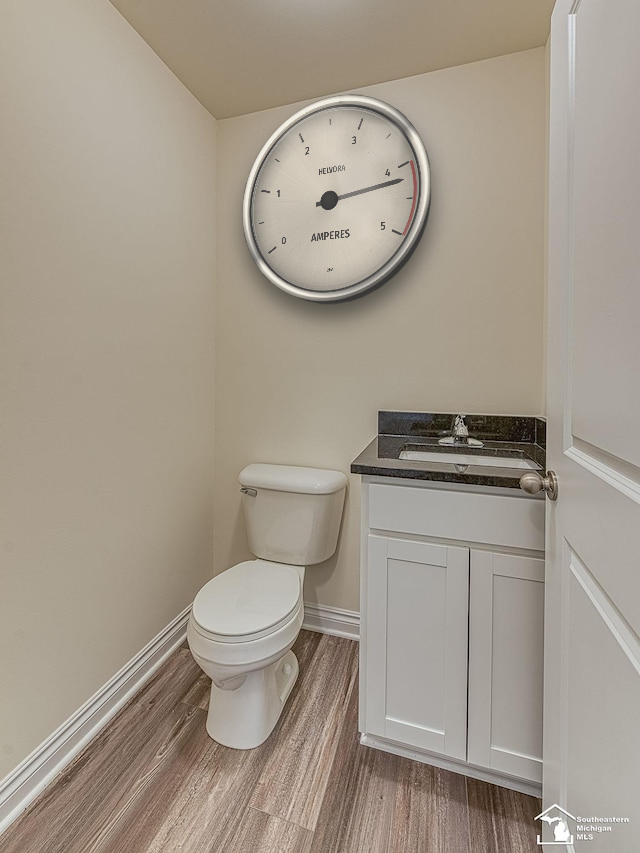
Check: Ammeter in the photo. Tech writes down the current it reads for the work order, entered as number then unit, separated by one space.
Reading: 4.25 A
